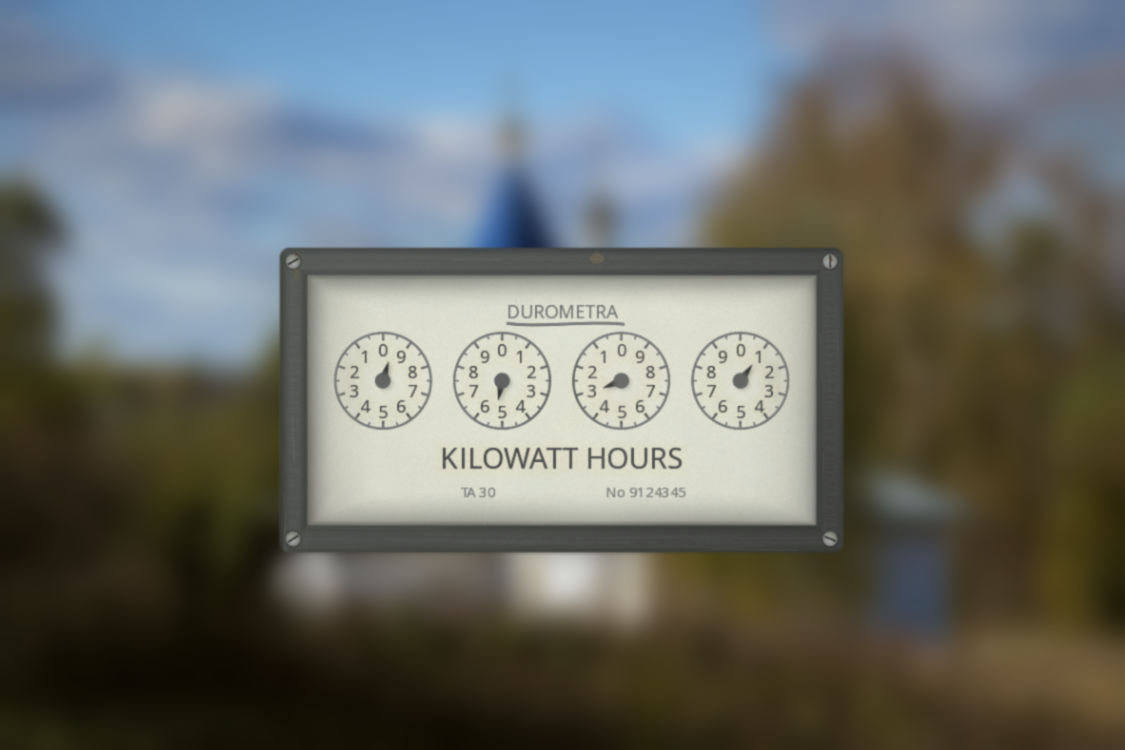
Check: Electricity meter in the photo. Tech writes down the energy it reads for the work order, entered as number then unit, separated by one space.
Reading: 9531 kWh
